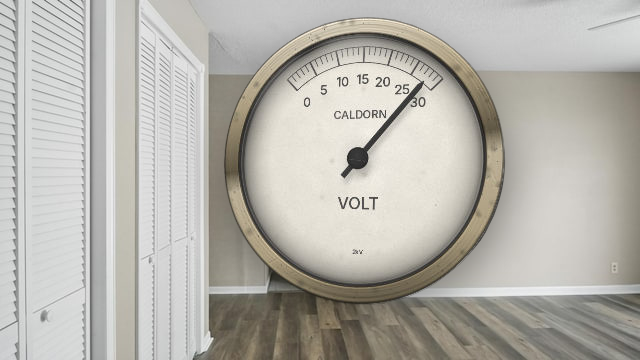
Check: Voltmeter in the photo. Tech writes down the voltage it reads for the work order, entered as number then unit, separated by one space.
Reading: 28 V
